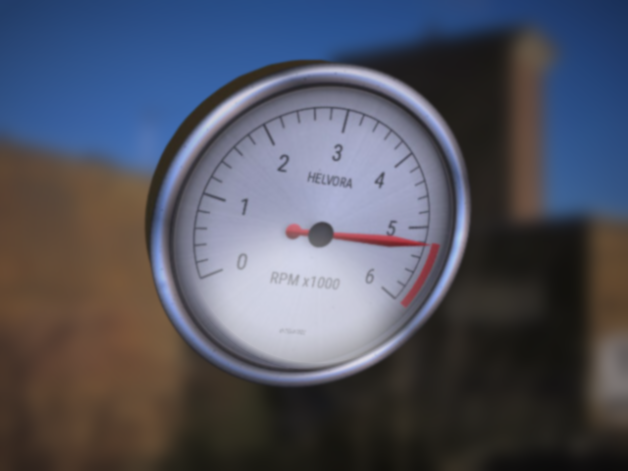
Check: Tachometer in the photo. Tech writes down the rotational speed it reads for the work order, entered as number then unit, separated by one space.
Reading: 5200 rpm
